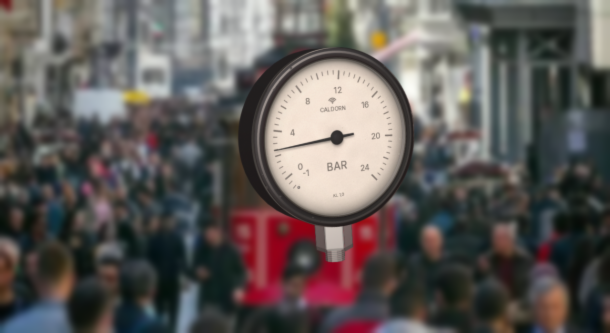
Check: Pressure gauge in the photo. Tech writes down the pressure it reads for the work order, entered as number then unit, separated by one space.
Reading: 2.5 bar
